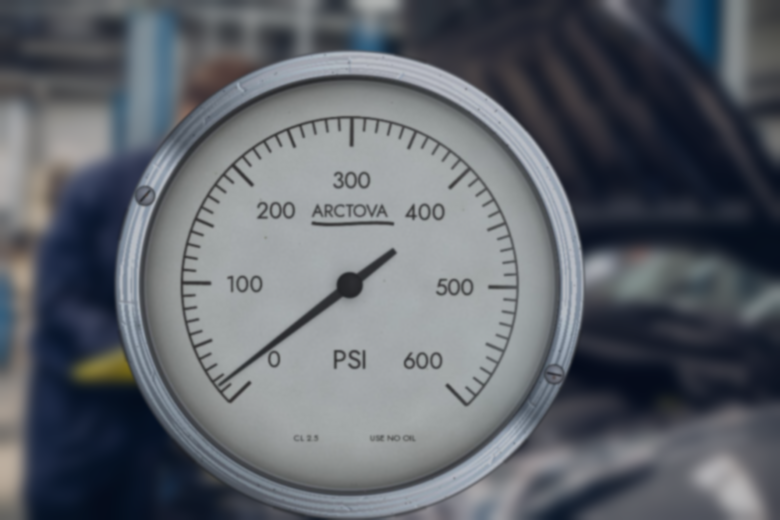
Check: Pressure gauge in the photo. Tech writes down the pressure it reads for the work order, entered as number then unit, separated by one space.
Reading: 15 psi
